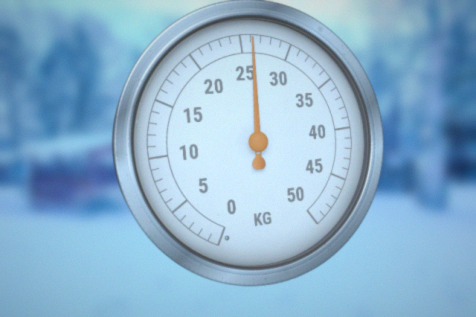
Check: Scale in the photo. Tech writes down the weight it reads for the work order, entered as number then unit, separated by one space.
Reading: 26 kg
